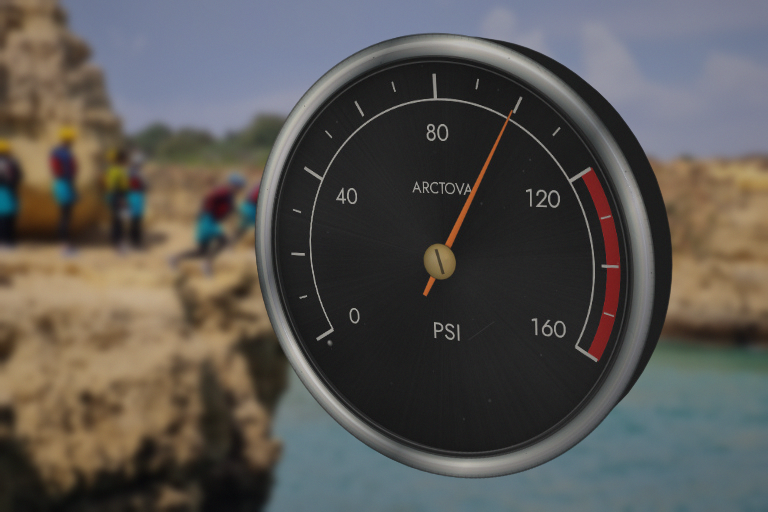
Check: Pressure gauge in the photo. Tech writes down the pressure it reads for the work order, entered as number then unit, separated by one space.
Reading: 100 psi
